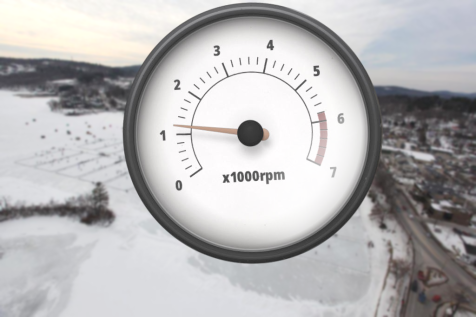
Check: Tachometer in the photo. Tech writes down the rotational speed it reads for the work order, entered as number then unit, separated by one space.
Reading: 1200 rpm
